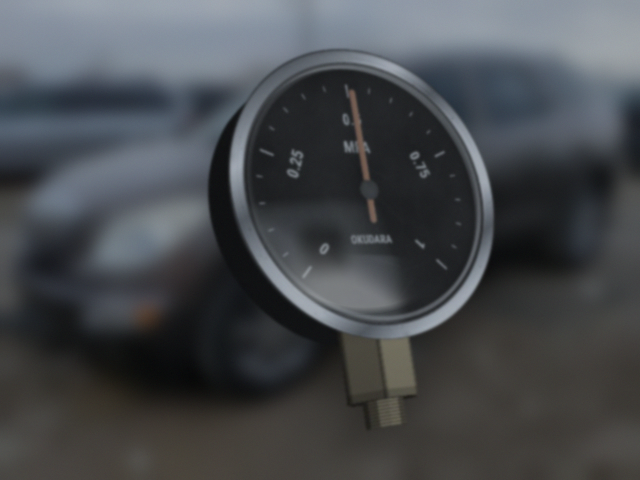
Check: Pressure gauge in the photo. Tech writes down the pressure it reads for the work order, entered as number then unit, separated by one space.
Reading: 0.5 MPa
